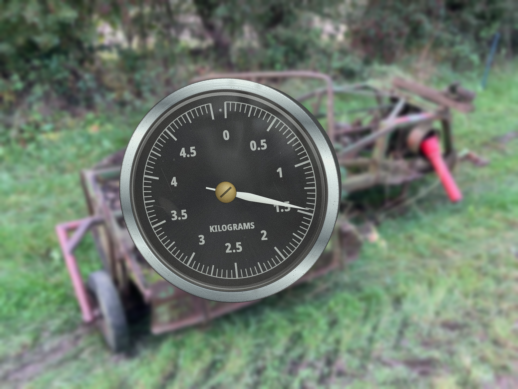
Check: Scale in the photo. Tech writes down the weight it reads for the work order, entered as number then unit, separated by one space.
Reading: 1.45 kg
